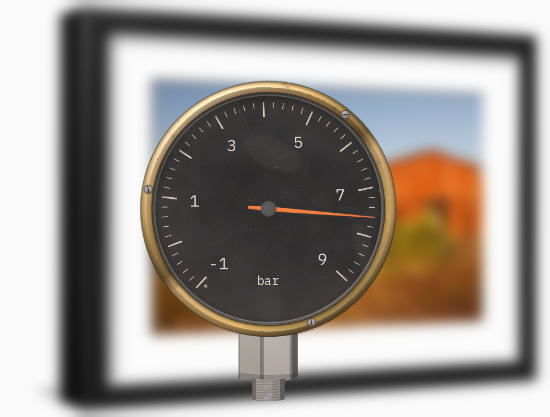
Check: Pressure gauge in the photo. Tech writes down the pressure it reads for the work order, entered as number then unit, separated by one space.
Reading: 7.6 bar
